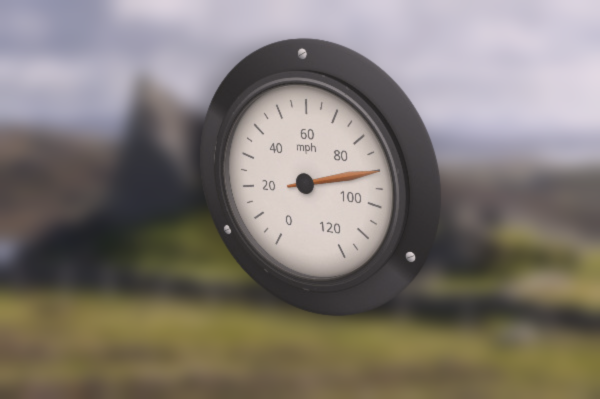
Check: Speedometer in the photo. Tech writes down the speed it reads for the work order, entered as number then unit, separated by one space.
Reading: 90 mph
